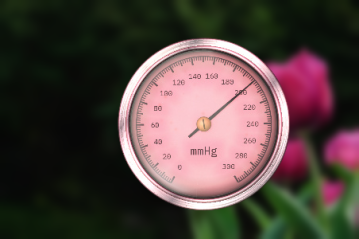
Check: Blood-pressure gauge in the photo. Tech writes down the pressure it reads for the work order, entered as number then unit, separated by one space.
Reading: 200 mmHg
